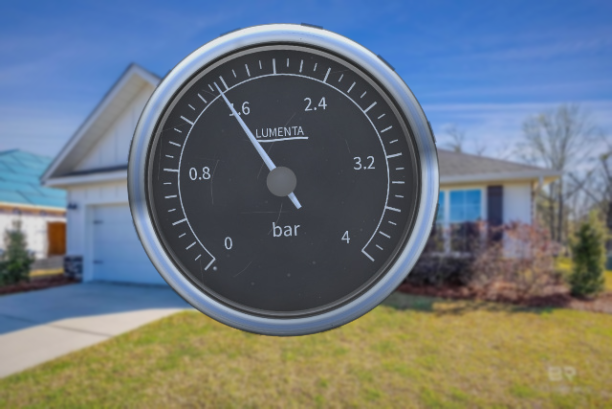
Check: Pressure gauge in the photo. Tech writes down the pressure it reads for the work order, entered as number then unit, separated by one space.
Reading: 1.55 bar
